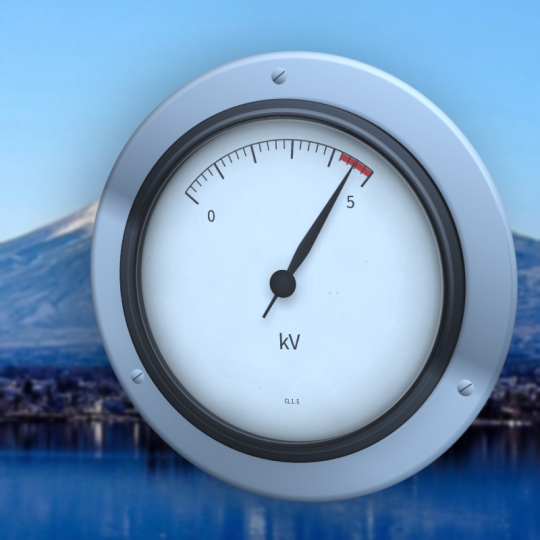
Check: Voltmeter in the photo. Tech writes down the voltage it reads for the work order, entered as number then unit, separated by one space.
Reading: 4.6 kV
